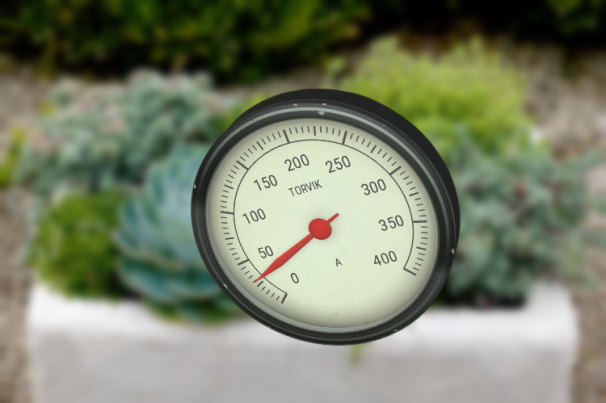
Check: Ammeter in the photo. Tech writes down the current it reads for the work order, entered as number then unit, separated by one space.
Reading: 30 A
